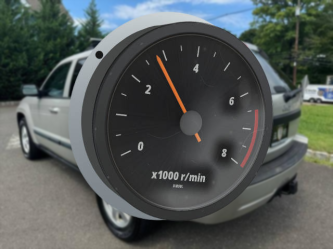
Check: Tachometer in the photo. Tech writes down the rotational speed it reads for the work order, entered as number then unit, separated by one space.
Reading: 2750 rpm
